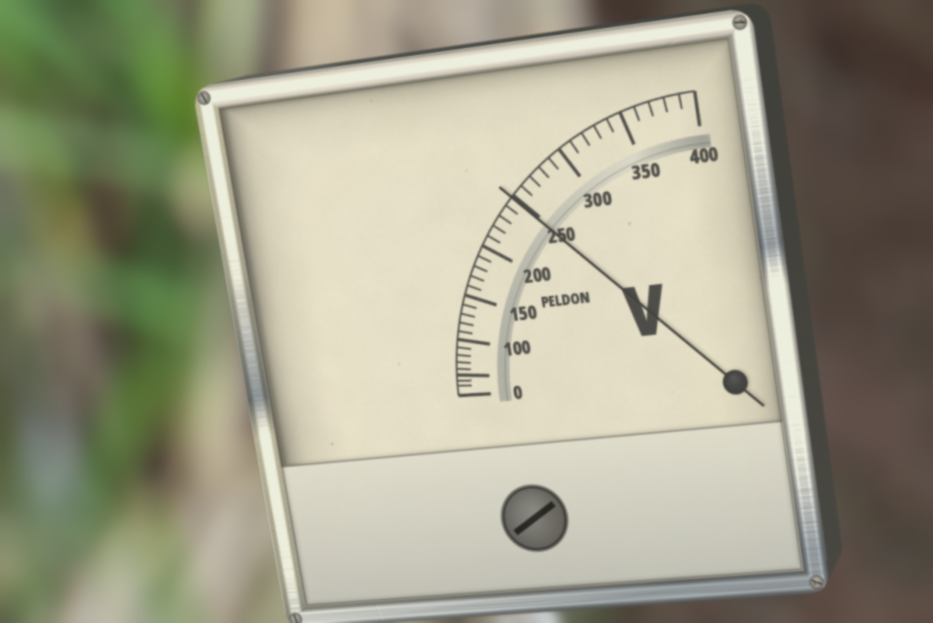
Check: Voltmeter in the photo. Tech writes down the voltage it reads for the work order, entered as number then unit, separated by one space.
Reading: 250 V
